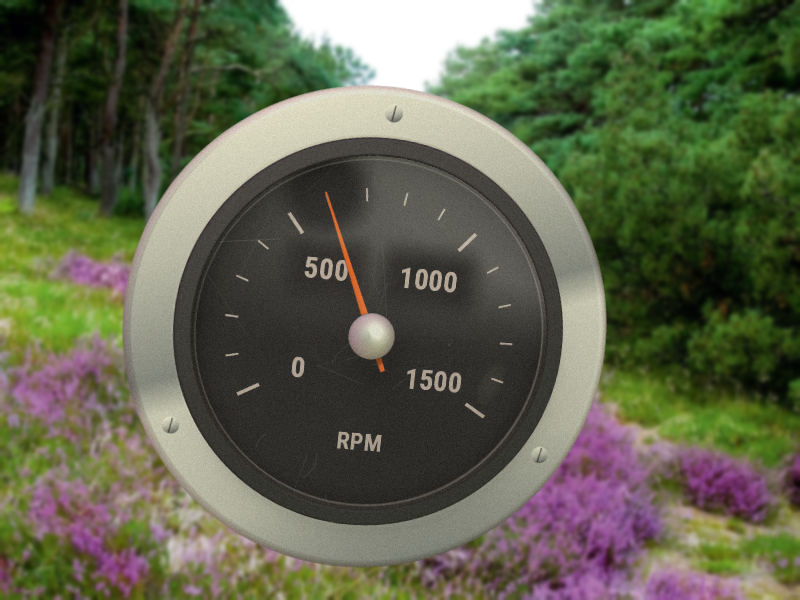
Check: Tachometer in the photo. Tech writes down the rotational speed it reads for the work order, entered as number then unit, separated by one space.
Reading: 600 rpm
